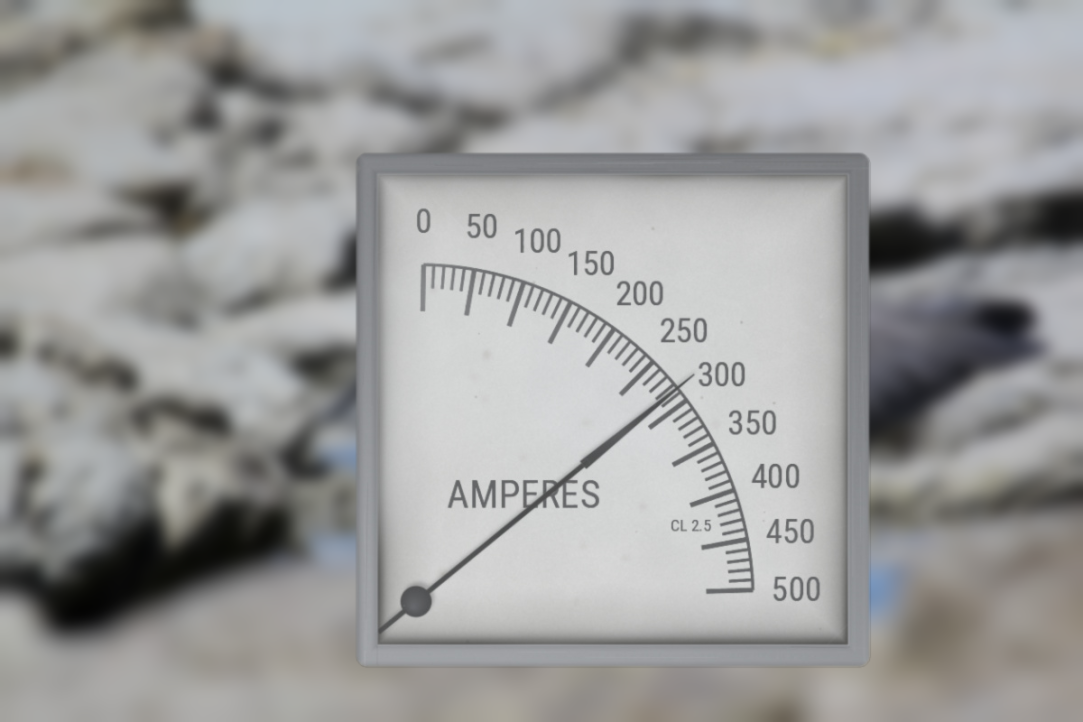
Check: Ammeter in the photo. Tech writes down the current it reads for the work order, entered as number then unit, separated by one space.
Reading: 285 A
